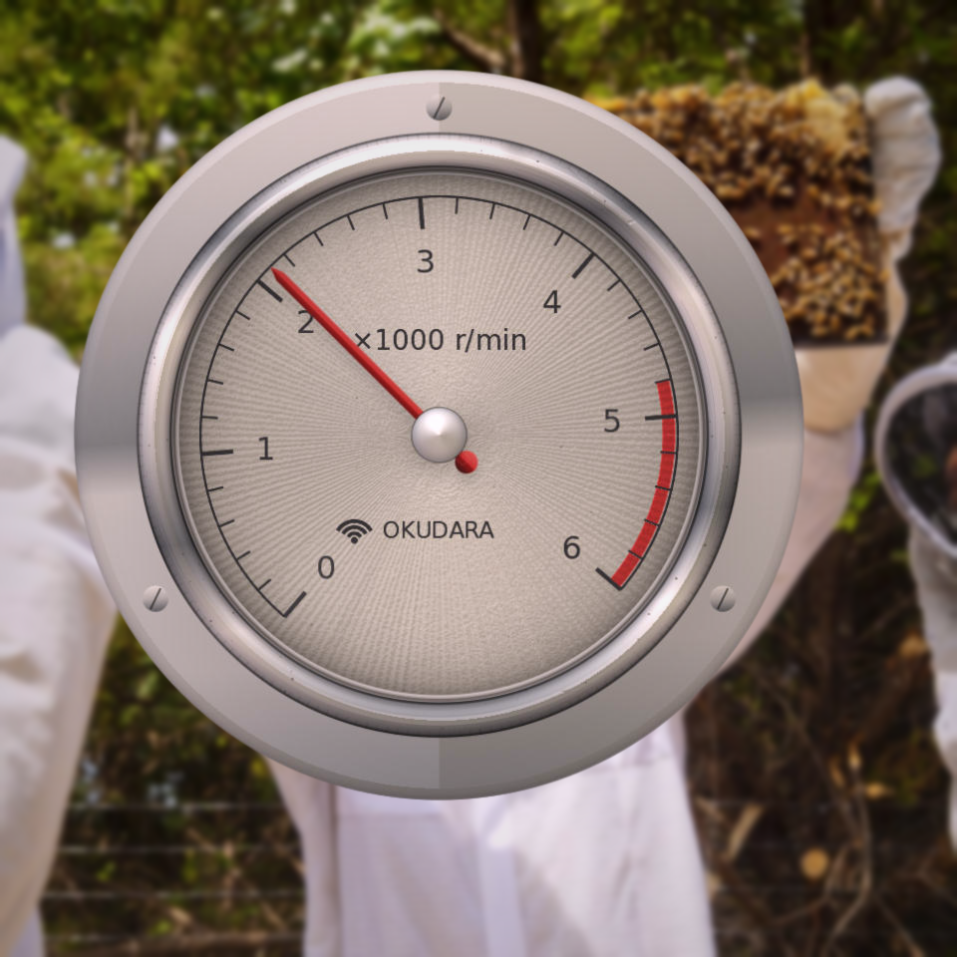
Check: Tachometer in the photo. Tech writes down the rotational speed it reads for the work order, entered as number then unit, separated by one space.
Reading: 2100 rpm
